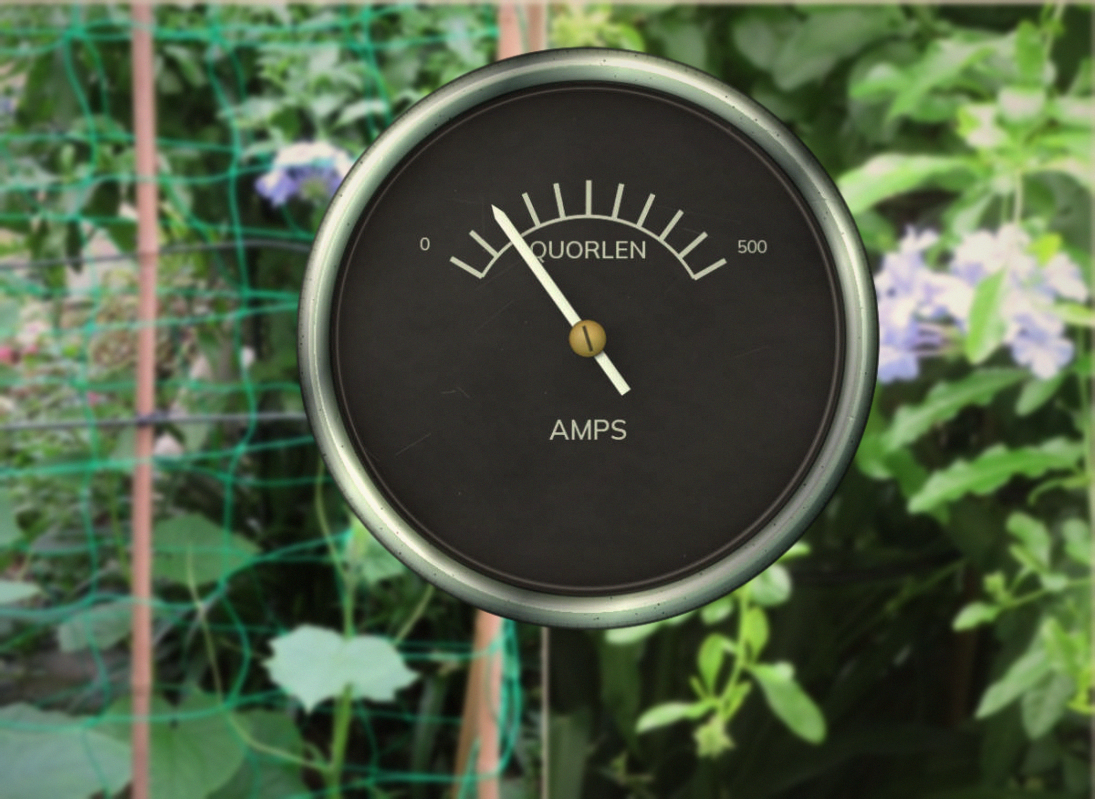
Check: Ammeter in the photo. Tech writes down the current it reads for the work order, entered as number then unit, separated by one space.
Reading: 100 A
